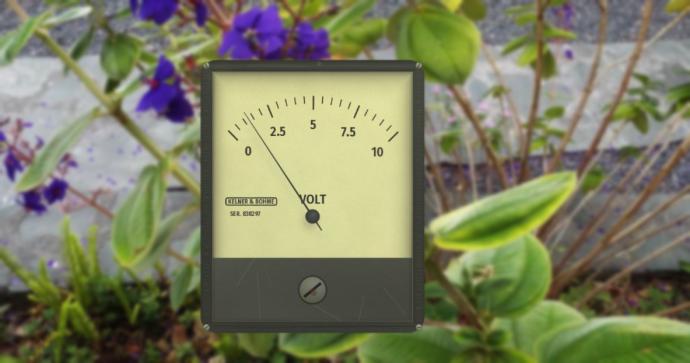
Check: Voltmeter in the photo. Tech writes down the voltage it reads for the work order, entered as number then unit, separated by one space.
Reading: 1.25 V
